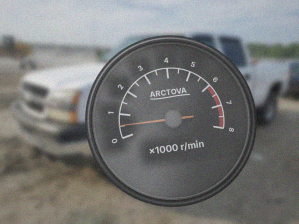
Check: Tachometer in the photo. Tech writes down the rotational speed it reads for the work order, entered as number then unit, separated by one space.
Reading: 500 rpm
